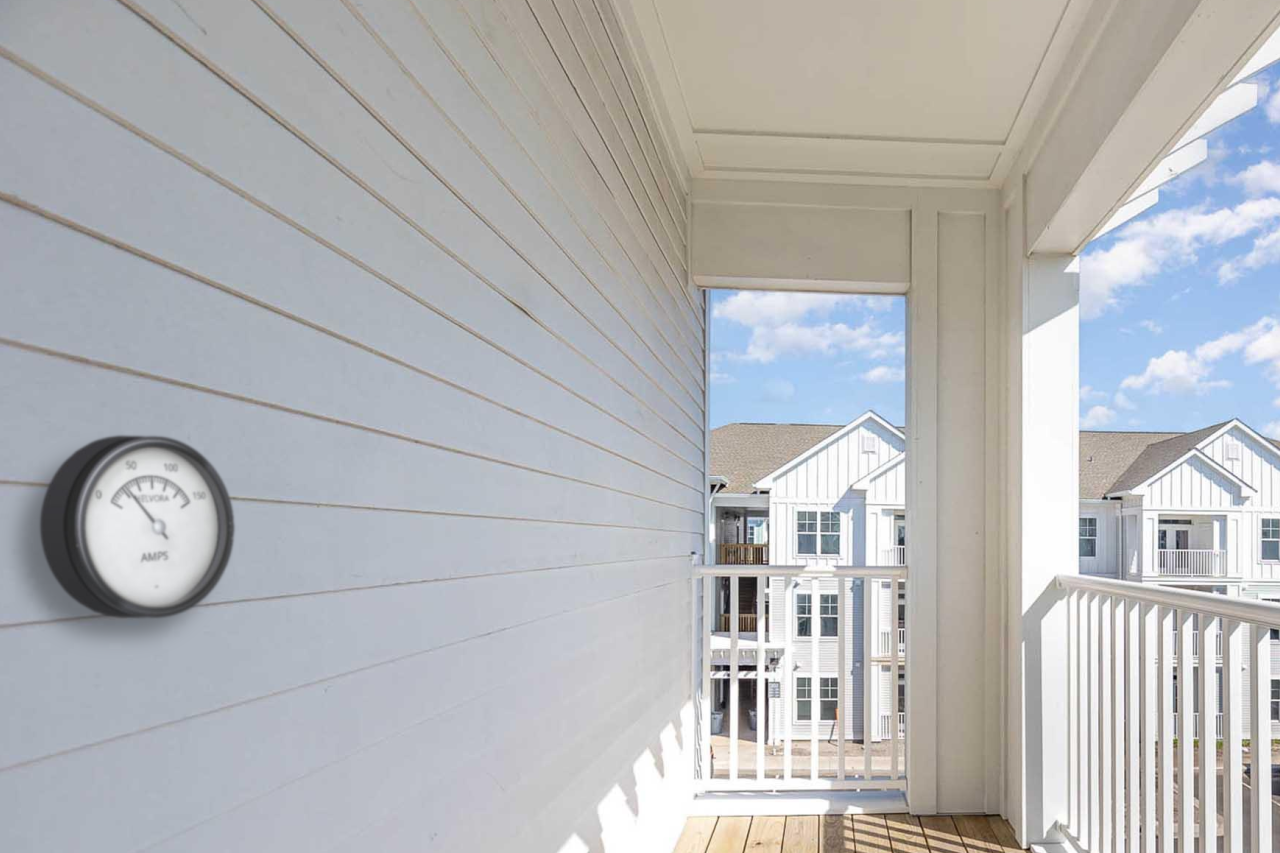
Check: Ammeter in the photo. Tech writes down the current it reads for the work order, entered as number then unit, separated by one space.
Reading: 25 A
